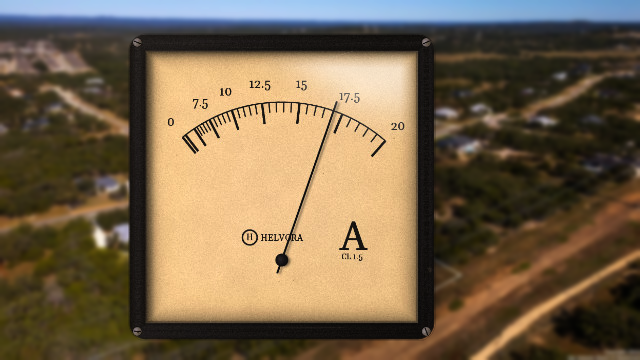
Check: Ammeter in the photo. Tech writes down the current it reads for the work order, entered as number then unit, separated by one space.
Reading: 17 A
